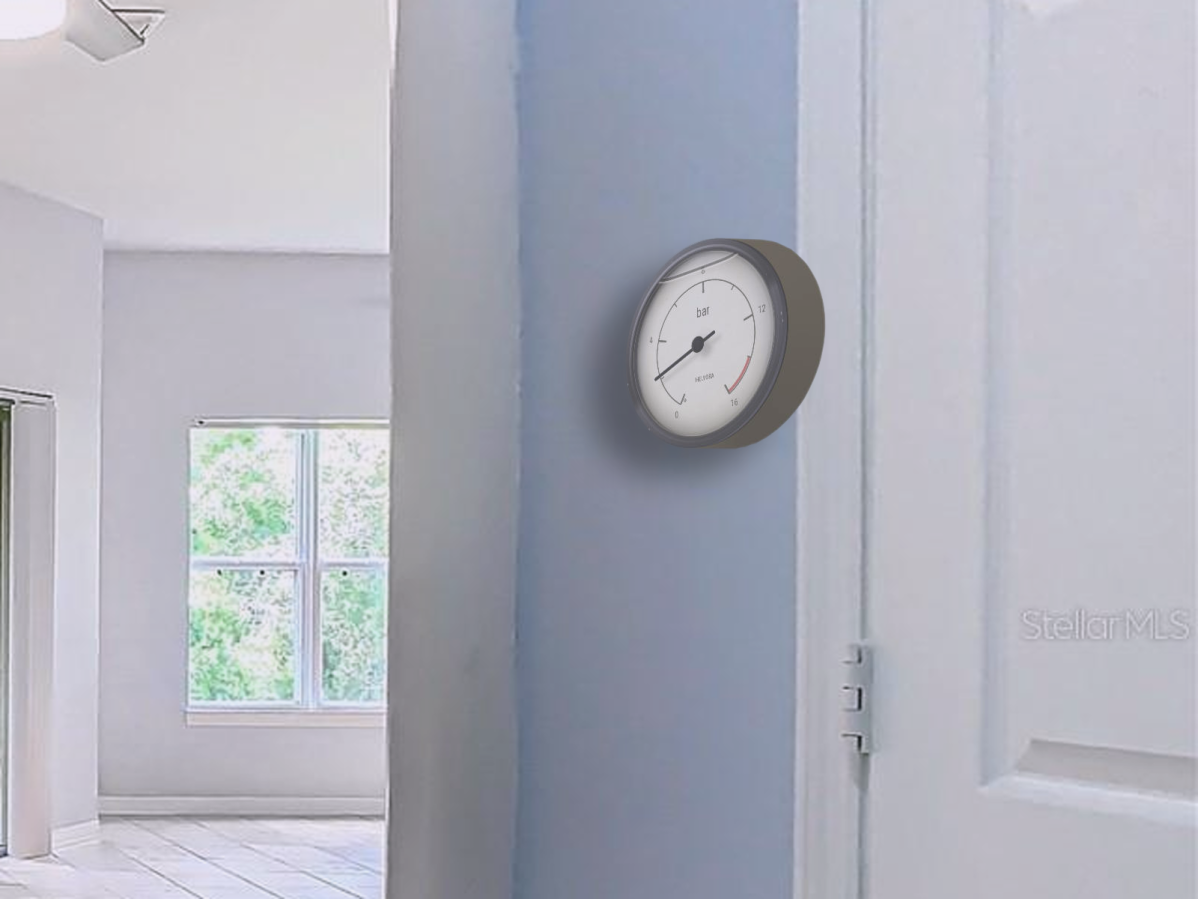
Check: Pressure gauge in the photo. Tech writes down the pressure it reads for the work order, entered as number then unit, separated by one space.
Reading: 2 bar
